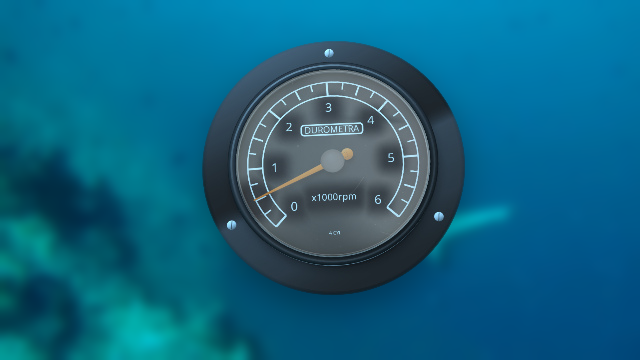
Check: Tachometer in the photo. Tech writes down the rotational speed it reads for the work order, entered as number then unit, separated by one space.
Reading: 500 rpm
